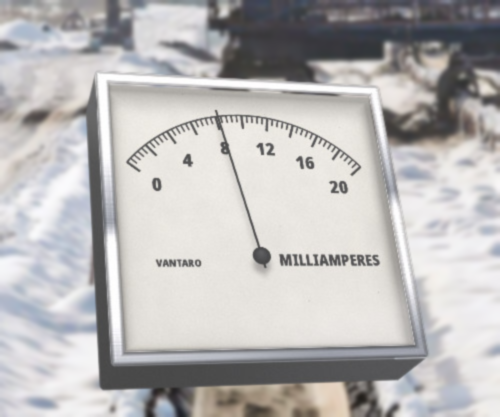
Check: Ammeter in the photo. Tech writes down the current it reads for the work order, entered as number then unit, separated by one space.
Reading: 8 mA
